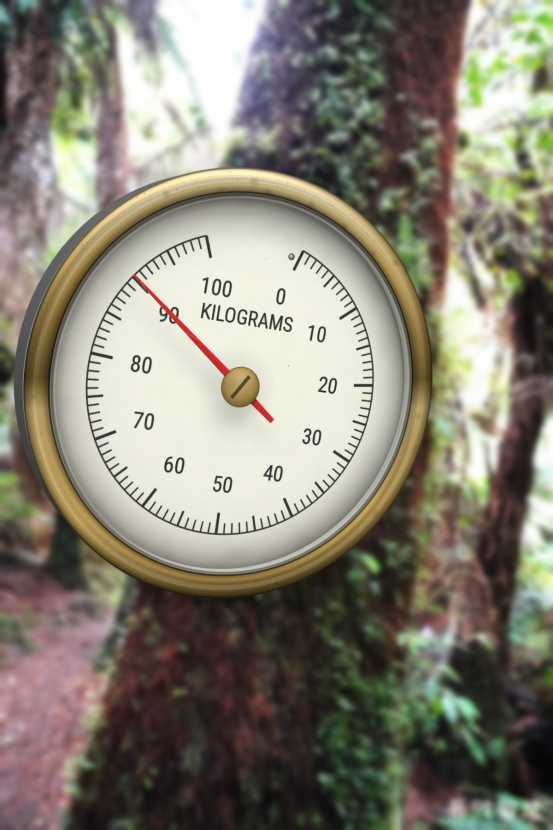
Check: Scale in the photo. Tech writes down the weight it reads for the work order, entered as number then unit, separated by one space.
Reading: 90 kg
